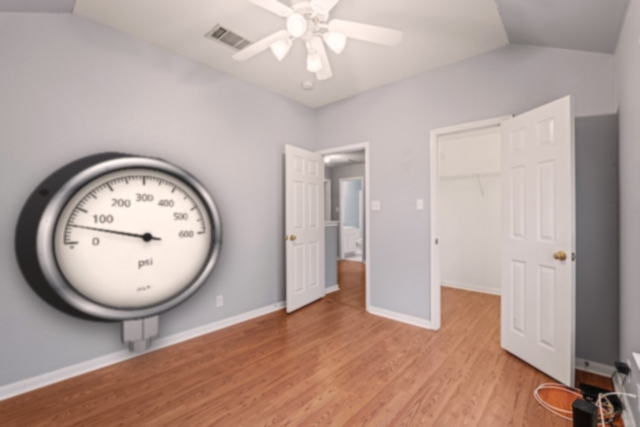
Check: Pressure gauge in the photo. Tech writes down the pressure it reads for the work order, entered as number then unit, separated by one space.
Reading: 50 psi
